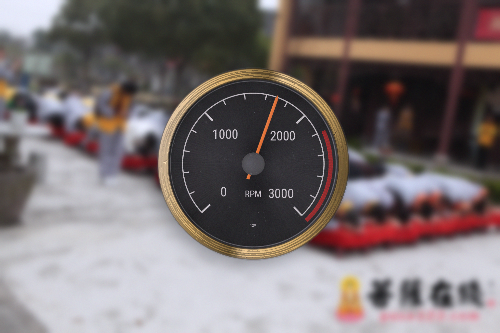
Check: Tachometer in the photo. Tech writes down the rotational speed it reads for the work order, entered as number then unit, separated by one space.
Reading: 1700 rpm
